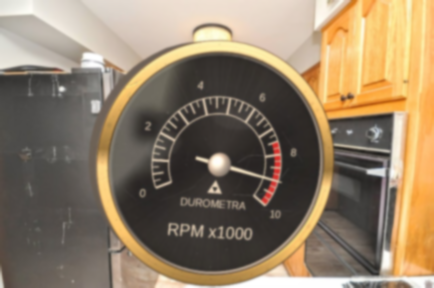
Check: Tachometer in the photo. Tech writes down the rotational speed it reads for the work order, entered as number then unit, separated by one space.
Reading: 9000 rpm
